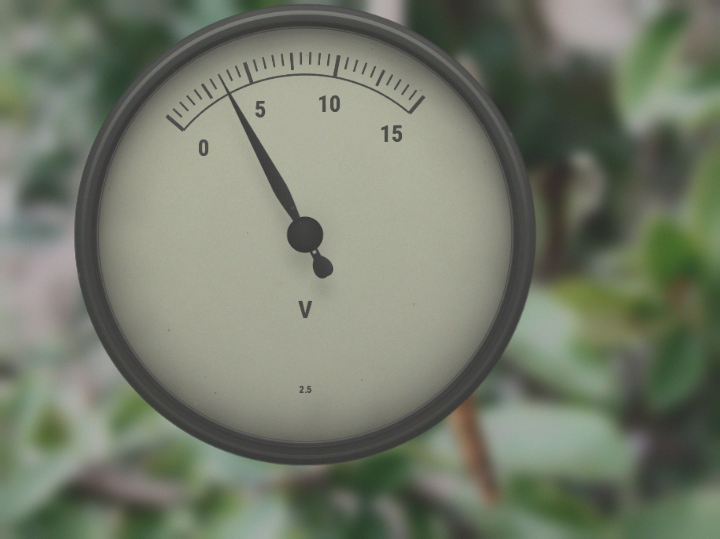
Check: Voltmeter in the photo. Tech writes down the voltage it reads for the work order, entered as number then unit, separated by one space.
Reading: 3.5 V
